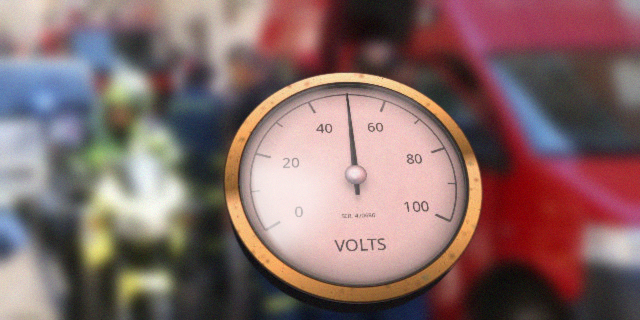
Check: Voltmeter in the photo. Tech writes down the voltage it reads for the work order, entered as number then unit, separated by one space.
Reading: 50 V
